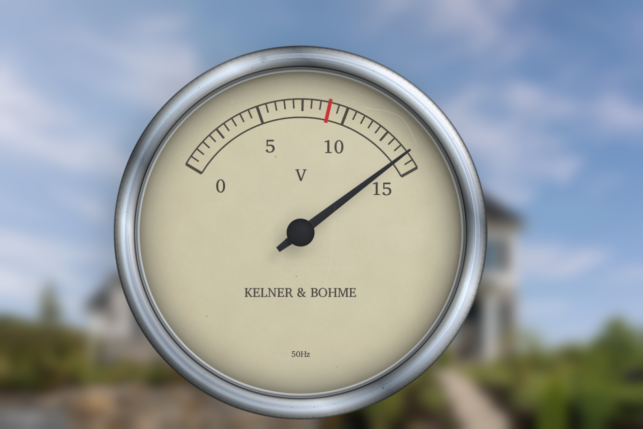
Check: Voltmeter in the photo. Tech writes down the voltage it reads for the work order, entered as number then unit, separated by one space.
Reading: 14 V
